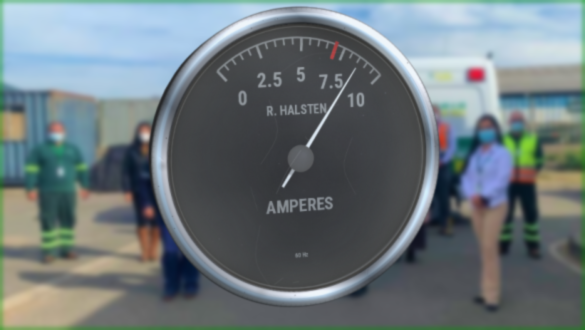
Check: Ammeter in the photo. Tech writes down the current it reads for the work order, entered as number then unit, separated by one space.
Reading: 8.5 A
